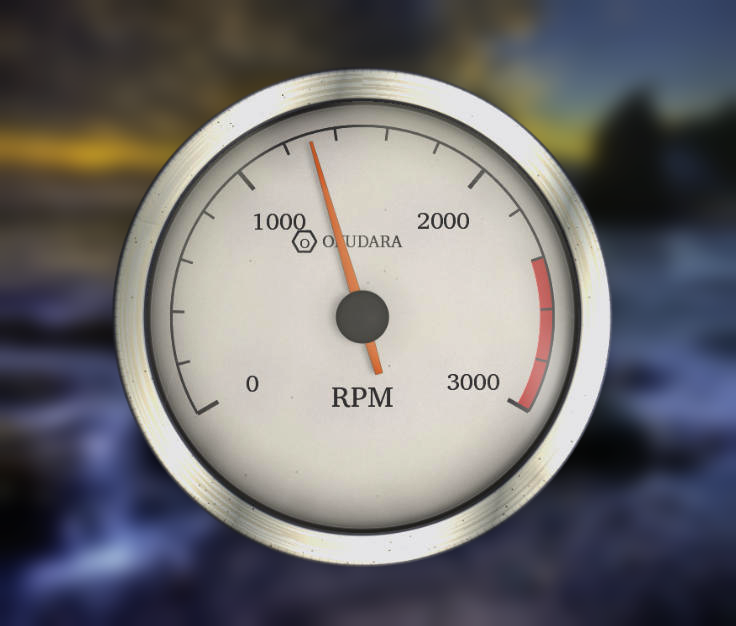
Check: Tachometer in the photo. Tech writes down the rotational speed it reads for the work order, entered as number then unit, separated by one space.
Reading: 1300 rpm
